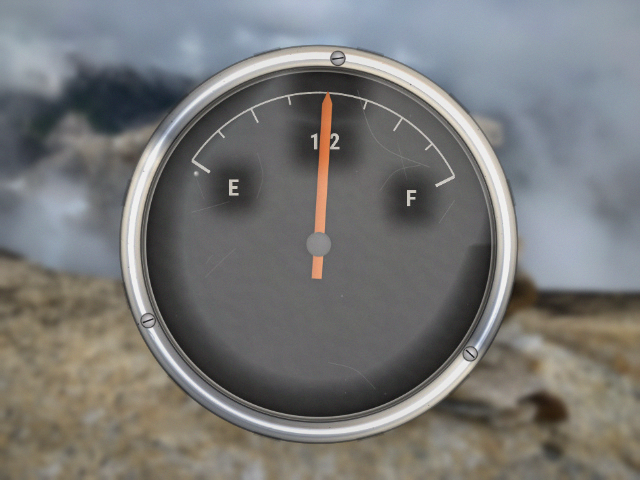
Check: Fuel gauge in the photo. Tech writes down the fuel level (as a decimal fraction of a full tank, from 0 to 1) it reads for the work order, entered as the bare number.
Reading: 0.5
